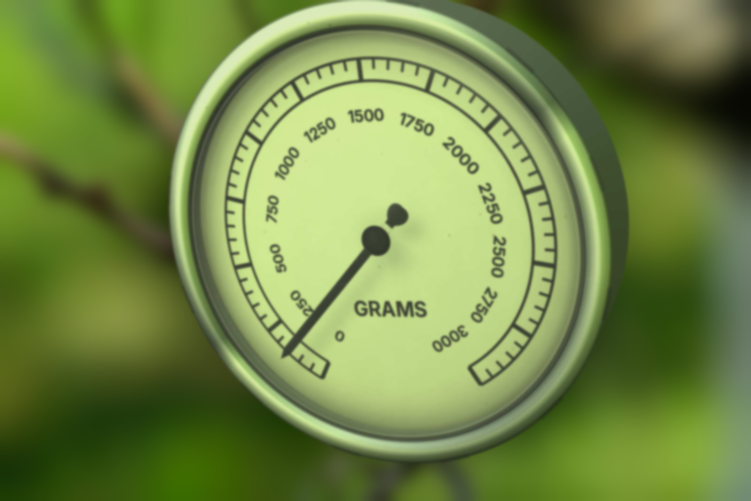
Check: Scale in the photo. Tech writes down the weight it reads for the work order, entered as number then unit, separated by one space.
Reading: 150 g
